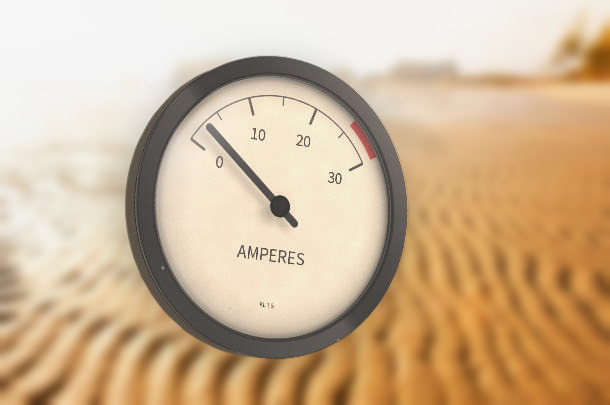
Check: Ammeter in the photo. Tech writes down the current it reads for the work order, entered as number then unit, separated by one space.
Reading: 2.5 A
